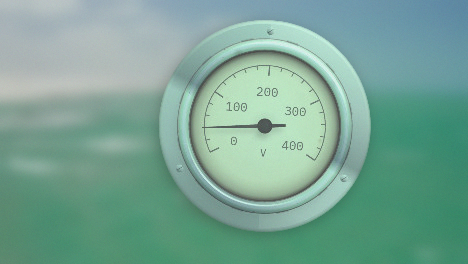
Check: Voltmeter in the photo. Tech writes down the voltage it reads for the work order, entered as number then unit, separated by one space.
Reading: 40 V
